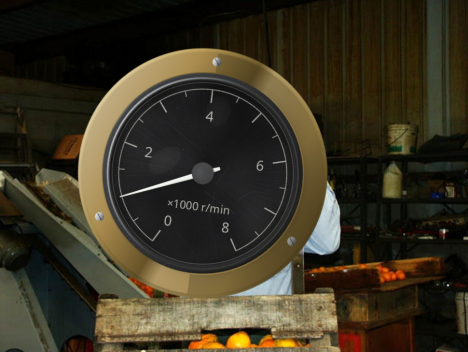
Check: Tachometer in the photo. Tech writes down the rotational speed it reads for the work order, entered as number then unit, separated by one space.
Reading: 1000 rpm
